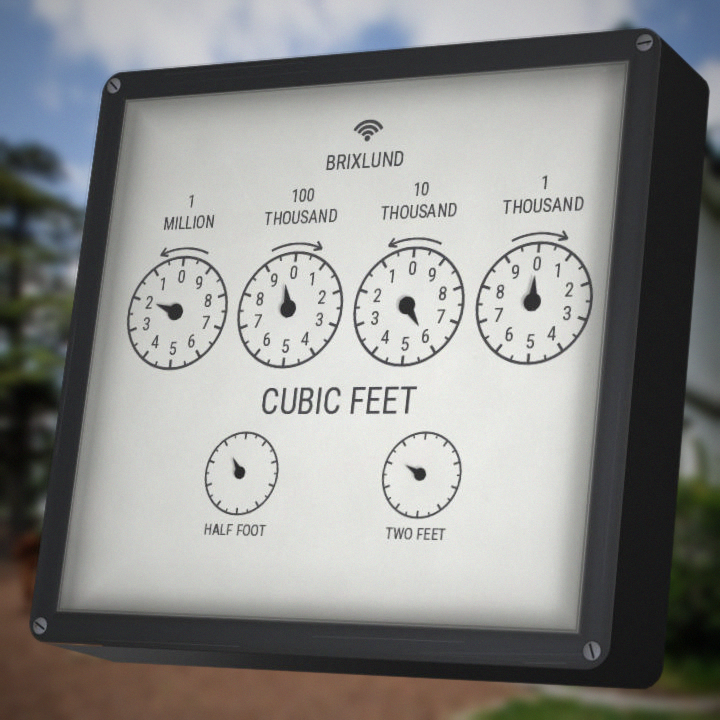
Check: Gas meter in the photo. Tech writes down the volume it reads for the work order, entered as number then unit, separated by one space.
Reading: 196000 ft³
